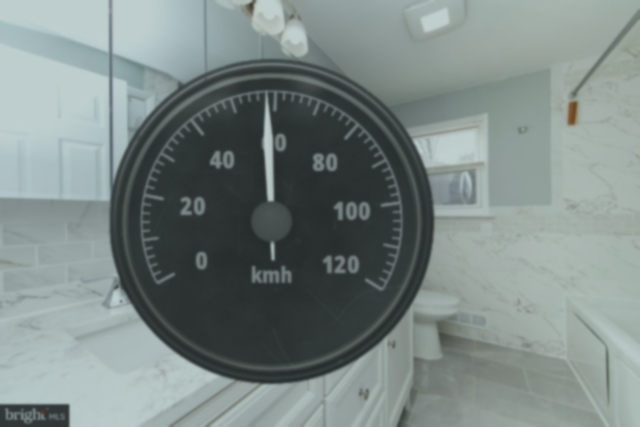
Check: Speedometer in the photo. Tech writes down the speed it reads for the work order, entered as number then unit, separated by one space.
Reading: 58 km/h
